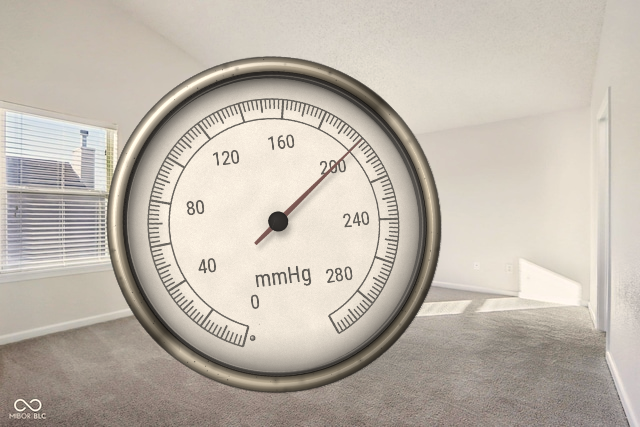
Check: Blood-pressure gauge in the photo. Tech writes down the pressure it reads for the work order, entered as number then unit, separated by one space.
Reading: 200 mmHg
